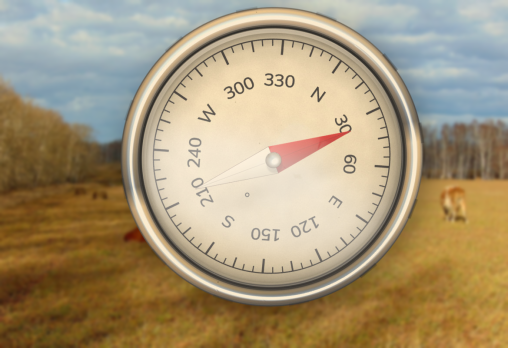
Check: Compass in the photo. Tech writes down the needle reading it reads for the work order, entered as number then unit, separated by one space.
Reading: 35 °
